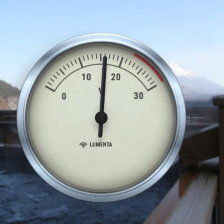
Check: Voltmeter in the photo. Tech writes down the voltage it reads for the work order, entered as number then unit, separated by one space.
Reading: 16 V
